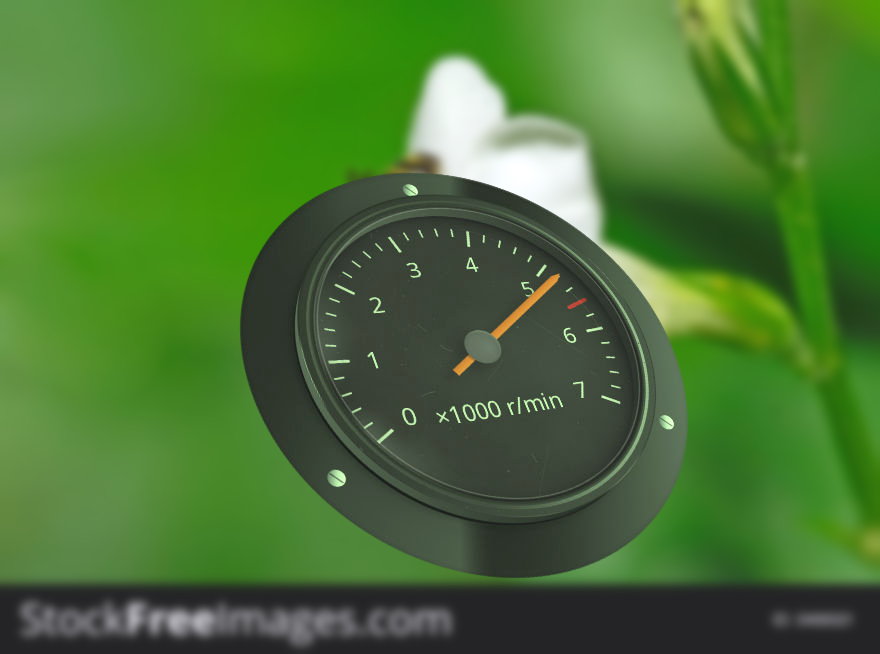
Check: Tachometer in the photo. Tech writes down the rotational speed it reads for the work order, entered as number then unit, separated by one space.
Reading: 5200 rpm
